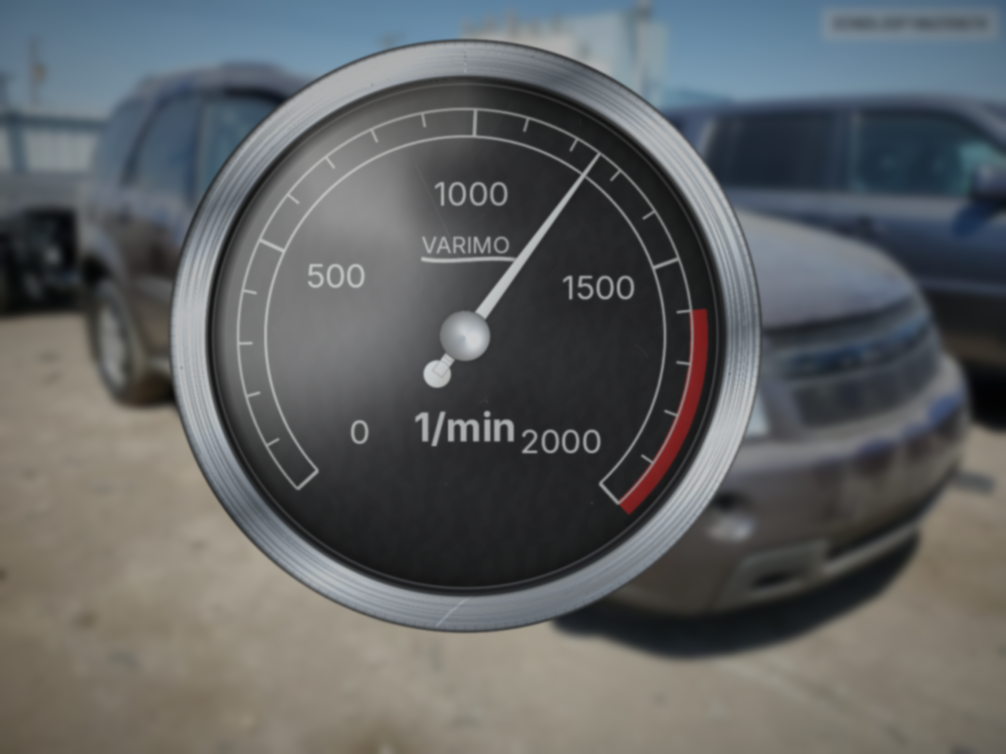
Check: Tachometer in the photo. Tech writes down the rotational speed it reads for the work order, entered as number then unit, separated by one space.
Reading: 1250 rpm
